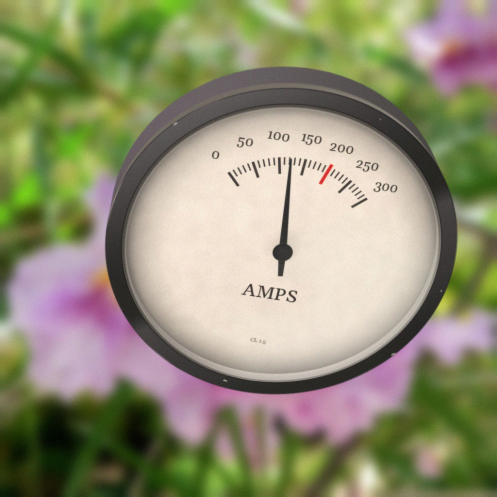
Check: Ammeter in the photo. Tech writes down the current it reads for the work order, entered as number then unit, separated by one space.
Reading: 120 A
